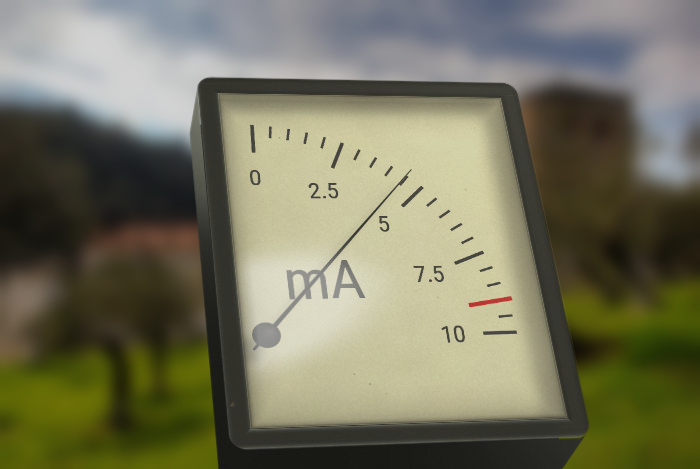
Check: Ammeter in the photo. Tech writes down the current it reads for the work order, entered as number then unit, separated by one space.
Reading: 4.5 mA
